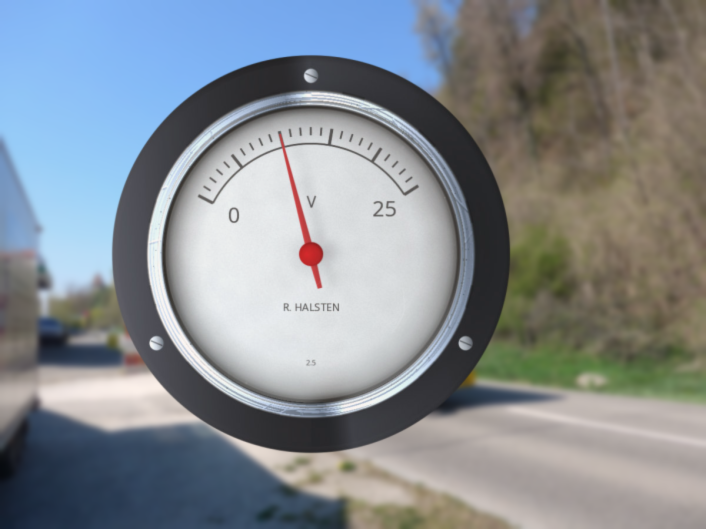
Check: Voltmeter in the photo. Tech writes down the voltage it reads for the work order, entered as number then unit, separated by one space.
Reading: 10 V
